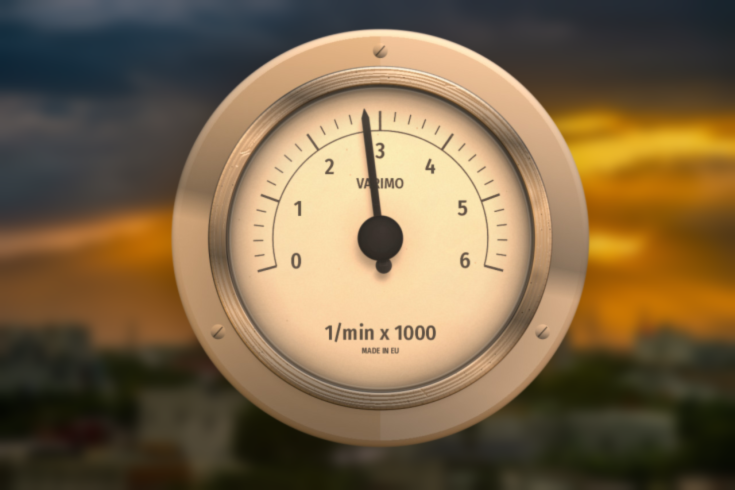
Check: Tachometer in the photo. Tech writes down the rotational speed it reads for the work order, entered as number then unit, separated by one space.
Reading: 2800 rpm
